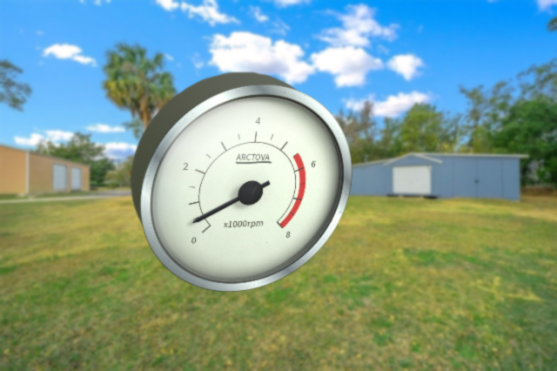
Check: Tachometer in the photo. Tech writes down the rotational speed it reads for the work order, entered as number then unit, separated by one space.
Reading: 500 rpm
